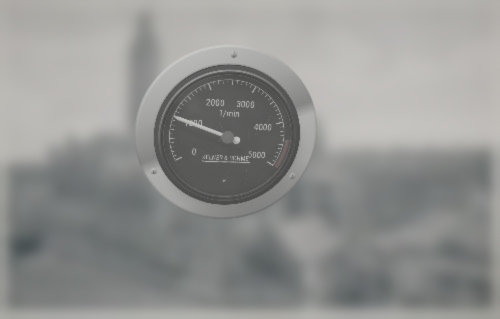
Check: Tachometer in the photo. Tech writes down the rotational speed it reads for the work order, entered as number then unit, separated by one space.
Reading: 1000 rpm
